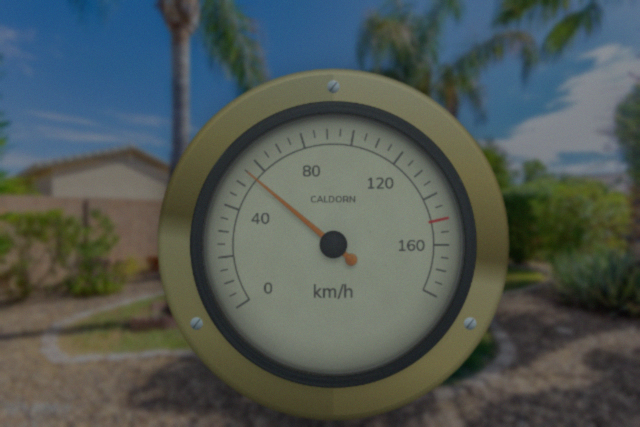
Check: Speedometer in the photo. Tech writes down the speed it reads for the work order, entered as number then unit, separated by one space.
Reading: 55 km/h
